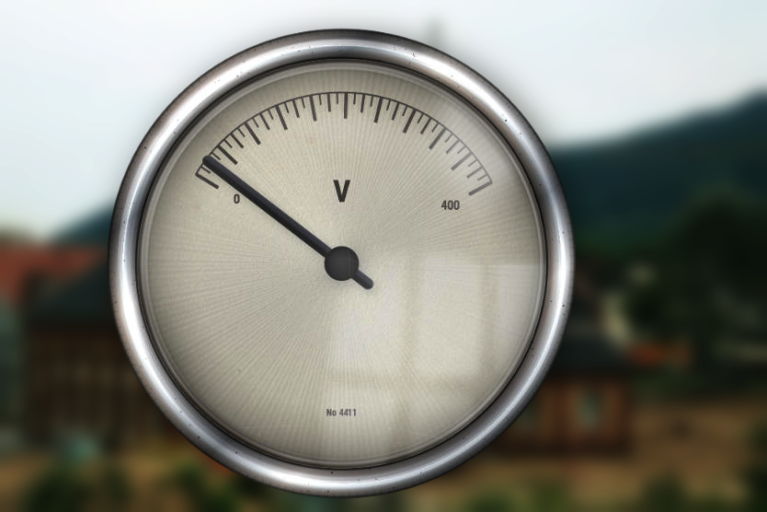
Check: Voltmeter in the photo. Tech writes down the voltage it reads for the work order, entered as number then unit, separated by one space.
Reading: 20 V
